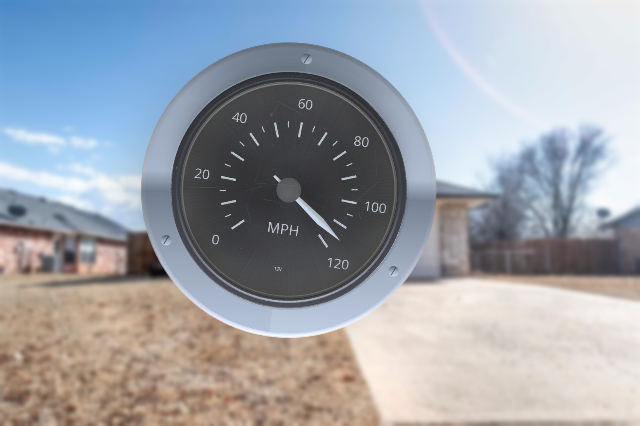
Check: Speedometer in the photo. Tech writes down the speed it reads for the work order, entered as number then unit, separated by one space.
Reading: 115 mph
